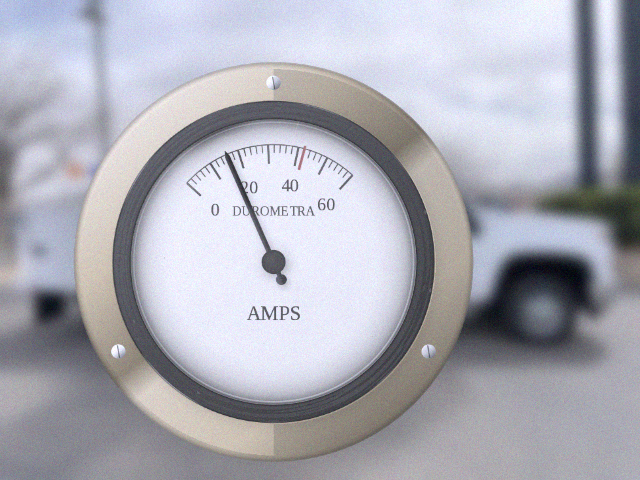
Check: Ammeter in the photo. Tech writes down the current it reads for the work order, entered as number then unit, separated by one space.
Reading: 16 A
